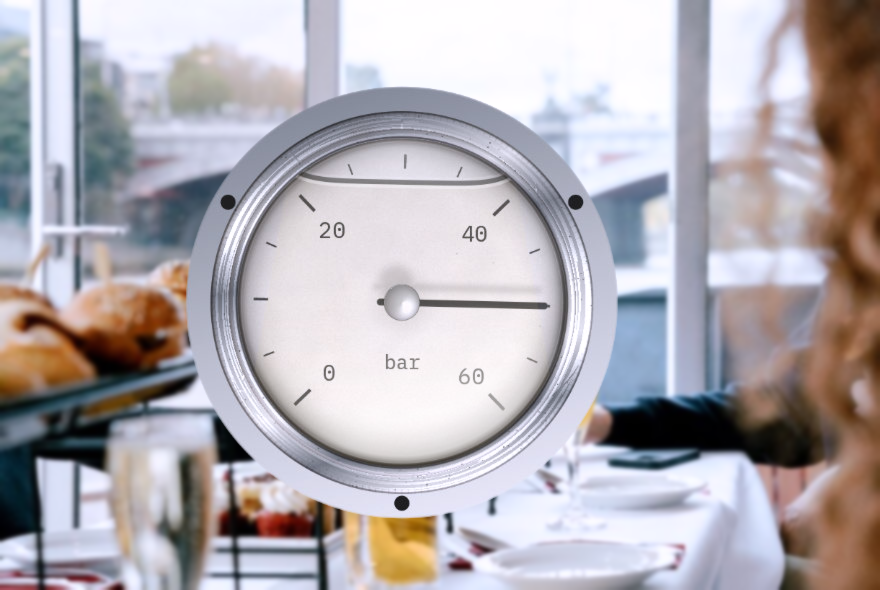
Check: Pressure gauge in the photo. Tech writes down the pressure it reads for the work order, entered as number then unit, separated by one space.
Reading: 50 bar
